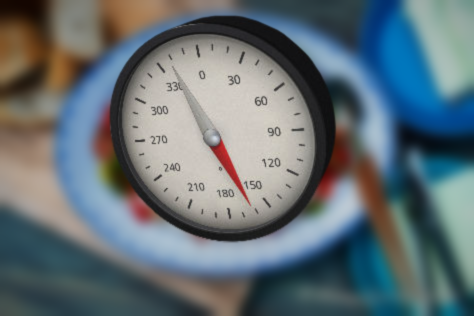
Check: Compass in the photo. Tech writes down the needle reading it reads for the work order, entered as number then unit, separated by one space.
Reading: 160 °
